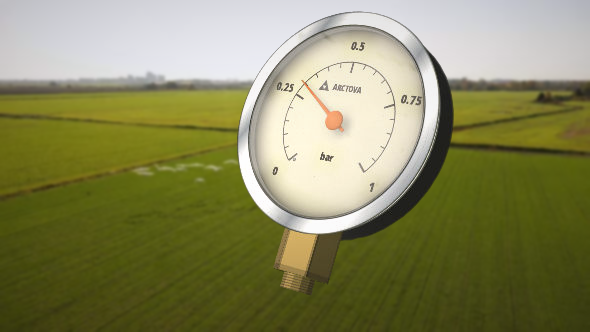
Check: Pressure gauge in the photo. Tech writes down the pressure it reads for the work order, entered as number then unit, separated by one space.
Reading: 0.3 bar
